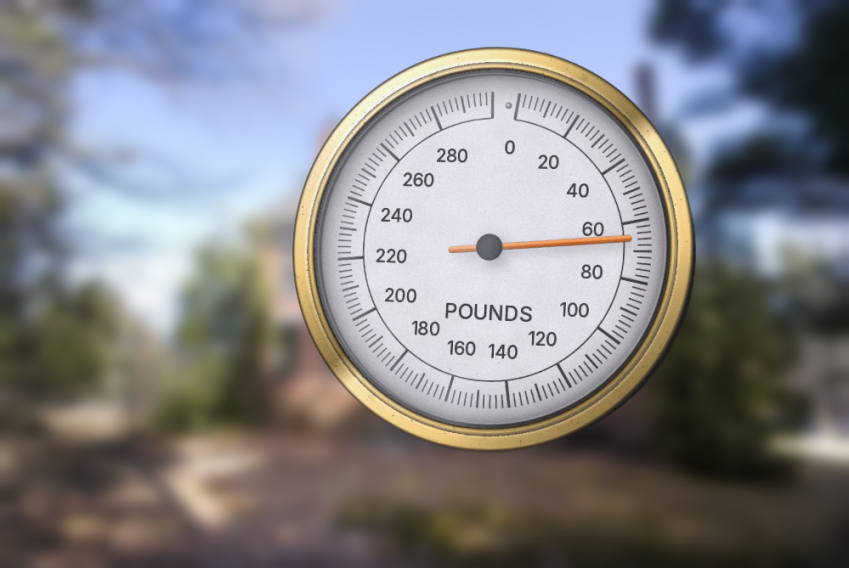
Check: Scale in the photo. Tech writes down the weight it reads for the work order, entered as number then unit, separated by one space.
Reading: 66 lb
